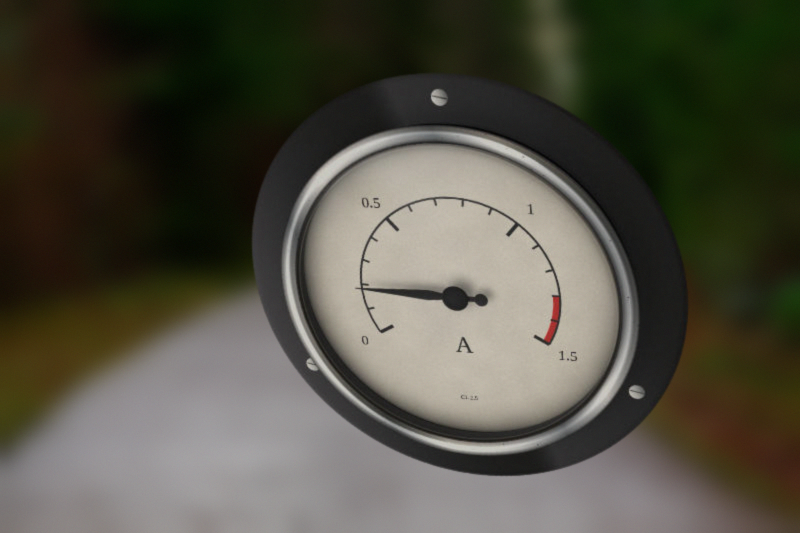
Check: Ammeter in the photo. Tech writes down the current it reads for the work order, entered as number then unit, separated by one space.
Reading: 0.2 A
